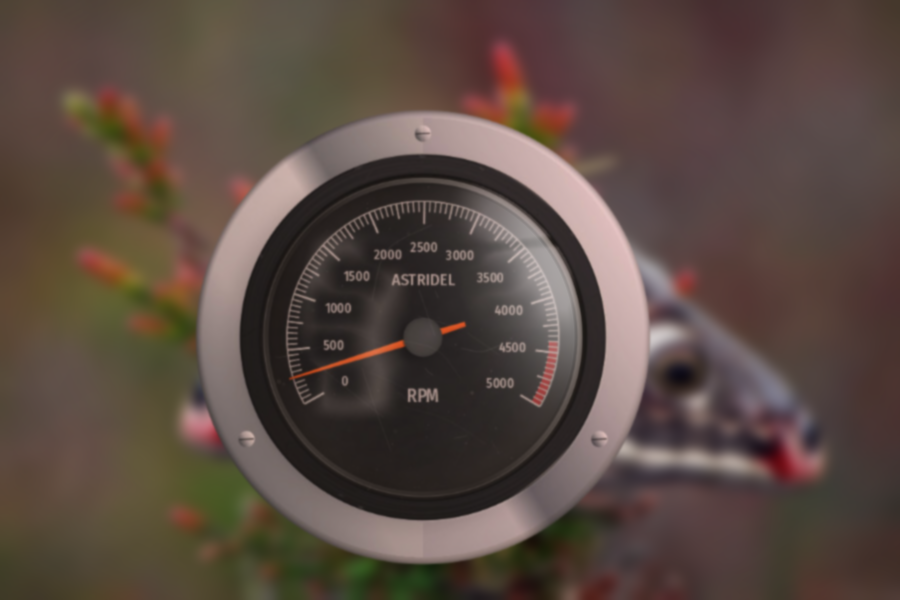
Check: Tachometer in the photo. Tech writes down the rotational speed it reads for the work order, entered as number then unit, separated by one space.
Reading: 250 rpm
